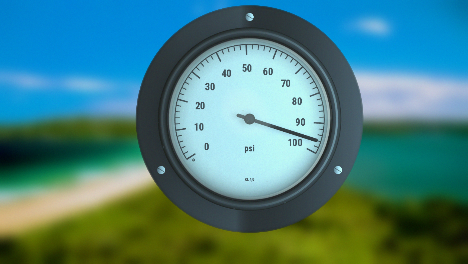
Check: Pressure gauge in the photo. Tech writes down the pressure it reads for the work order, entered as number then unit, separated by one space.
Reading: 96 psi
